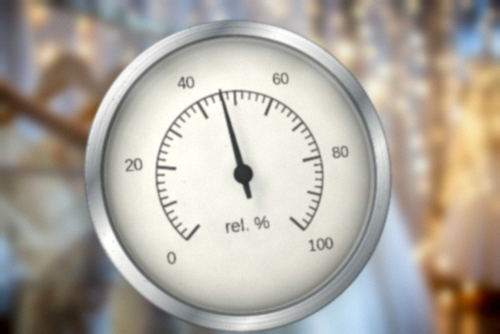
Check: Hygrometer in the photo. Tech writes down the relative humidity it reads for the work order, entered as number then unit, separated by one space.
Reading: 46 %
